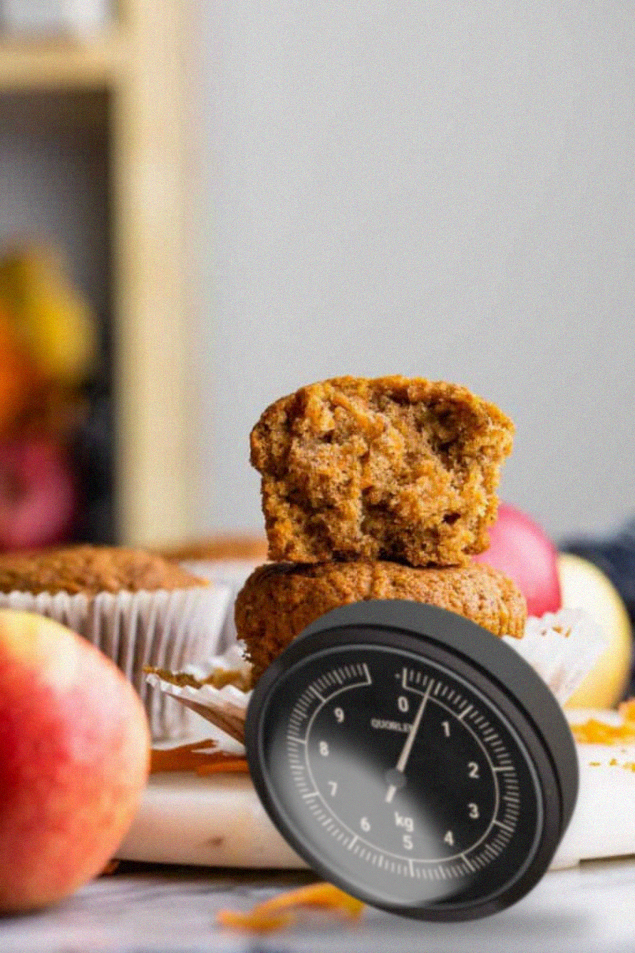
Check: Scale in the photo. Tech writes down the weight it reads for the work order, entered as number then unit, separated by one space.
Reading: 0.4 kg
